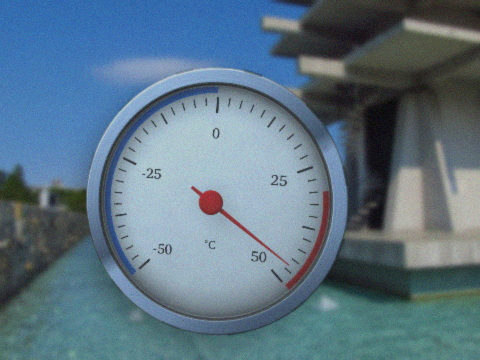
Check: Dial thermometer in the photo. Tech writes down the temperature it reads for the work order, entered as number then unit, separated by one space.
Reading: 46.25 °C
